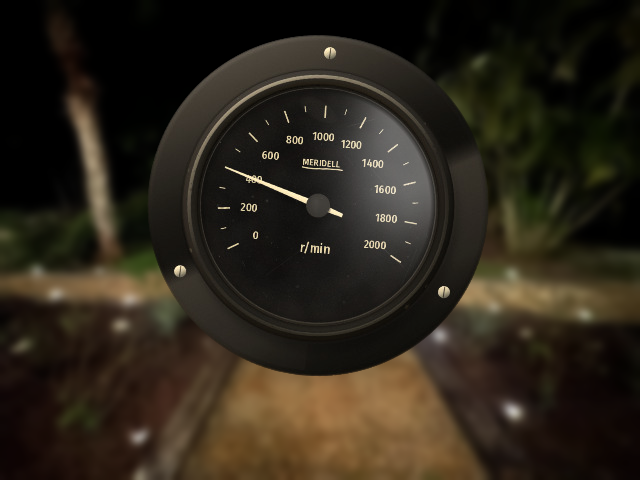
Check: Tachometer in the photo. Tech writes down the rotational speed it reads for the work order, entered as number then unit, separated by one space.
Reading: 400 rpm
